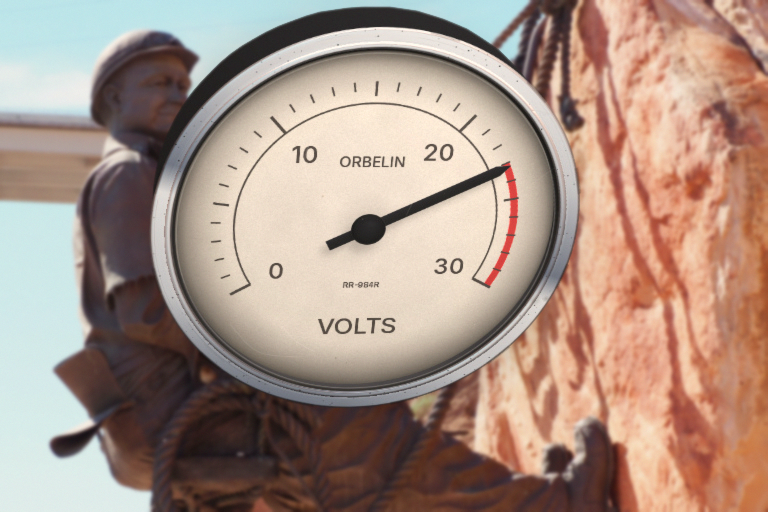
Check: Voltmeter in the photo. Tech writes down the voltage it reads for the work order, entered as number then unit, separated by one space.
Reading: 23 V
